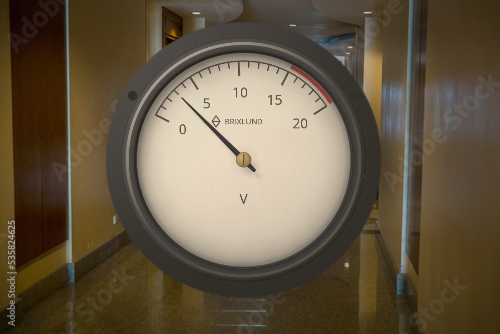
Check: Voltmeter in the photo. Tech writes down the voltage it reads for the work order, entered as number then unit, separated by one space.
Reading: 3 V
